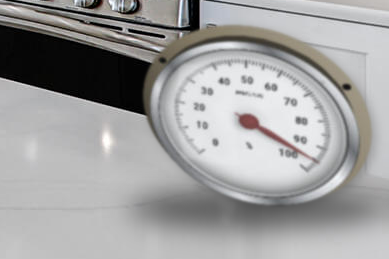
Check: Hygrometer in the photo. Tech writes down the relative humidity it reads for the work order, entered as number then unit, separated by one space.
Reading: 95 %
